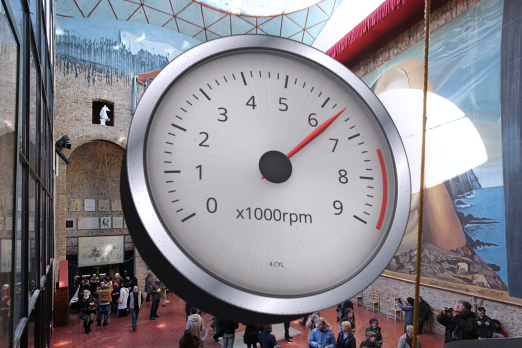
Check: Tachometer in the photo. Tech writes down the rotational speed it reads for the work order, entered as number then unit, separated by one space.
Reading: 6400 rpm
